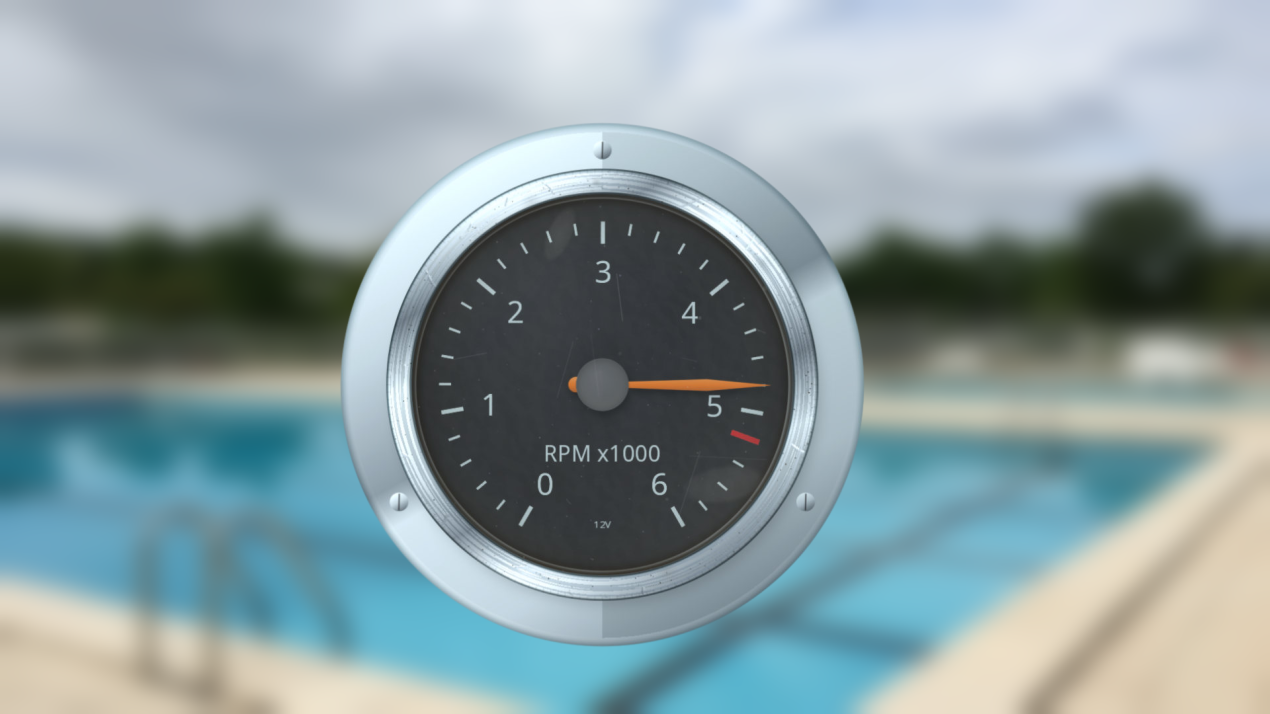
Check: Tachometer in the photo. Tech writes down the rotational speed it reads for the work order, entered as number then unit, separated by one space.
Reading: 4800 rpm
